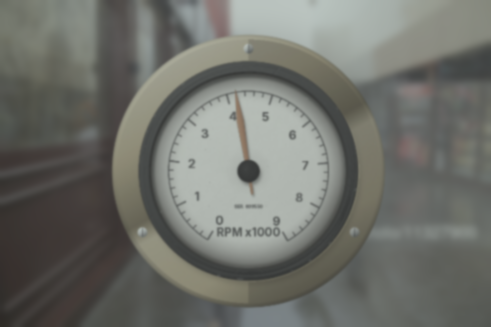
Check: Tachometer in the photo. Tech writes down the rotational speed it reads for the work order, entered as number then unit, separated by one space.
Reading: 4200 rpm
